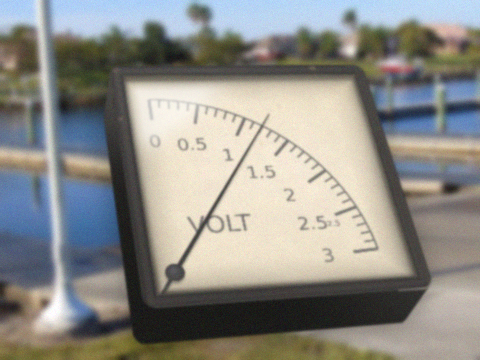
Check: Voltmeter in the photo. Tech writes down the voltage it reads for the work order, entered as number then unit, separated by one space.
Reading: 1.2 V
